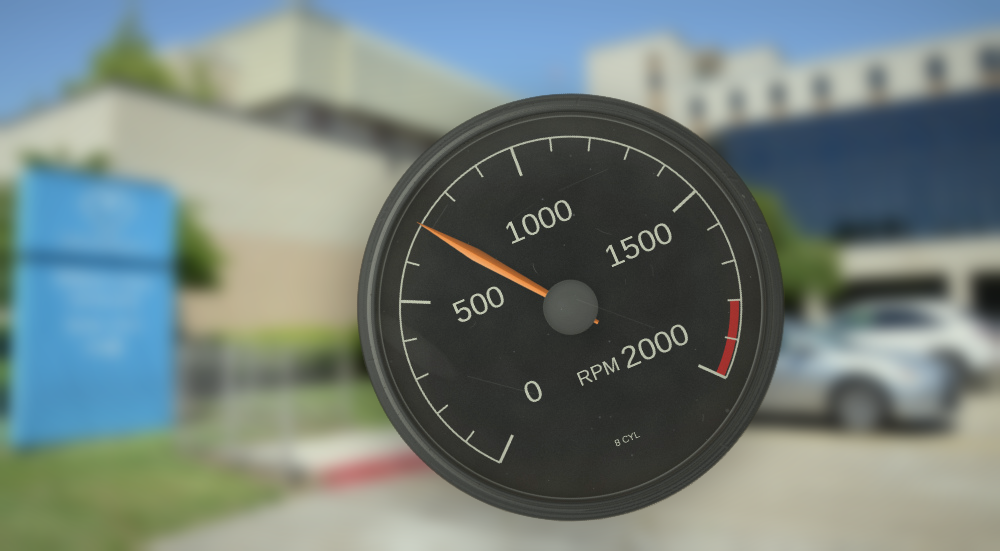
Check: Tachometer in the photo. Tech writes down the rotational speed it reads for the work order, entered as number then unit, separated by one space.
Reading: 700 rpm
